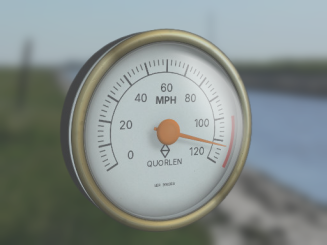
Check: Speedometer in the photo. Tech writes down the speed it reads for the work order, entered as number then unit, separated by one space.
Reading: 112 mph
